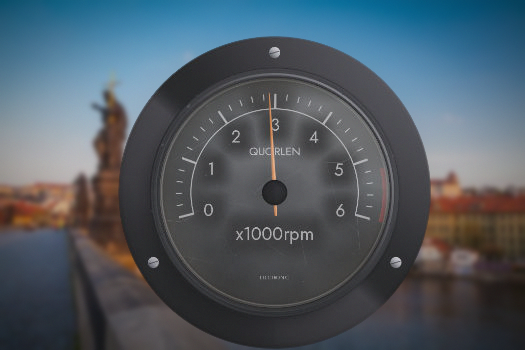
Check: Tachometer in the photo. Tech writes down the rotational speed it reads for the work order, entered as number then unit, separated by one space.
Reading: 2900 rpm
